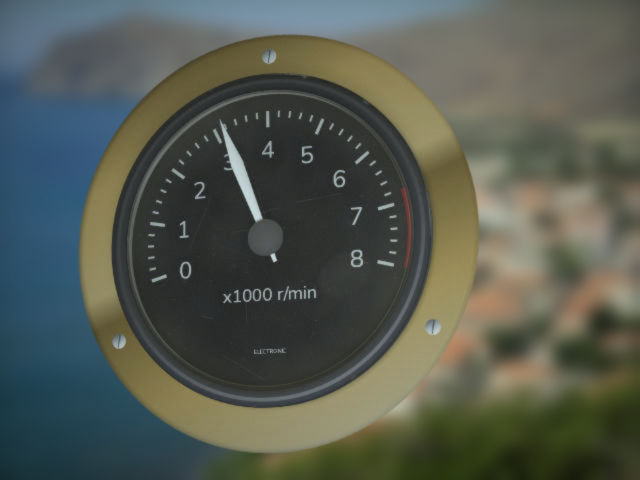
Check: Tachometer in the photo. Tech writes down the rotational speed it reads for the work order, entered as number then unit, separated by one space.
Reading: 3200 rpm
